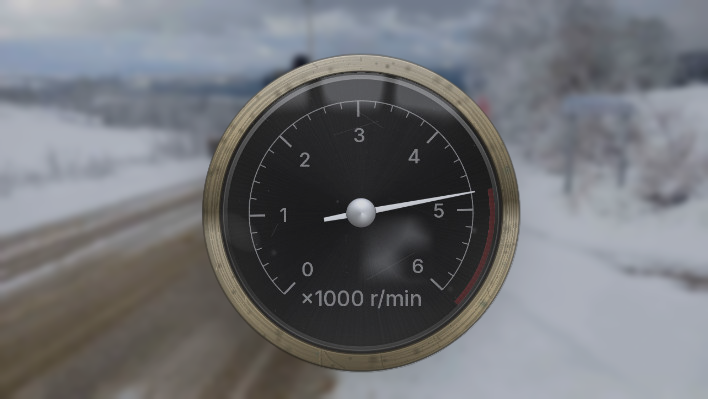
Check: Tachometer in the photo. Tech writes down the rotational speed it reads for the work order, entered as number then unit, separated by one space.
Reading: 4800 rpm
